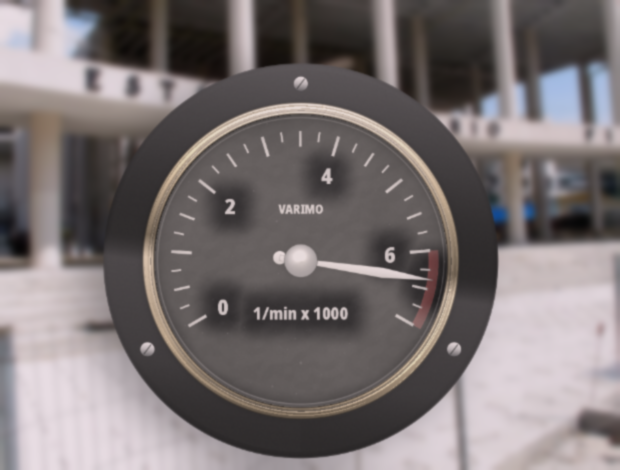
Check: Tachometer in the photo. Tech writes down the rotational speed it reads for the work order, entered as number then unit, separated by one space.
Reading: 6375 rpm
